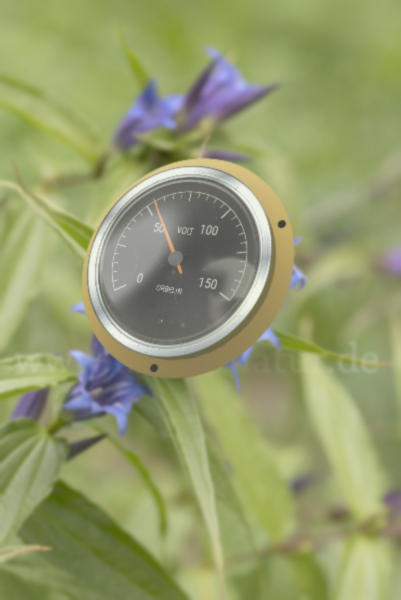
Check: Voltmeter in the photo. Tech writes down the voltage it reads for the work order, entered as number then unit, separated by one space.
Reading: 55 V
